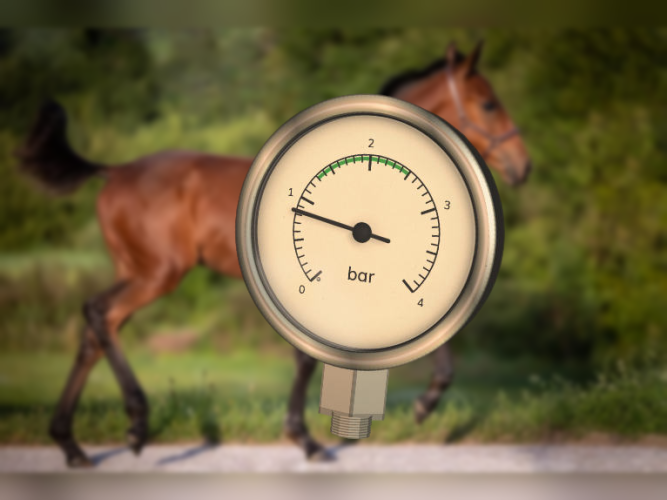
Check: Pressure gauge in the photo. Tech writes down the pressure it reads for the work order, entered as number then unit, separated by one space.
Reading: 0.85 bar
